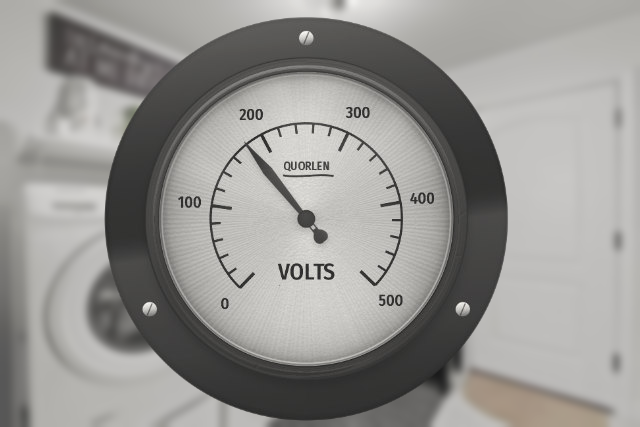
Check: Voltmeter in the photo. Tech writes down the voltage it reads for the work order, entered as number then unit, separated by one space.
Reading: 180 V
